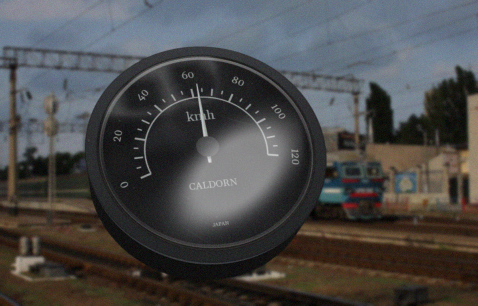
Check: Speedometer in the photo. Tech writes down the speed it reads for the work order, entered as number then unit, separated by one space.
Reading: 62.5 km/h
